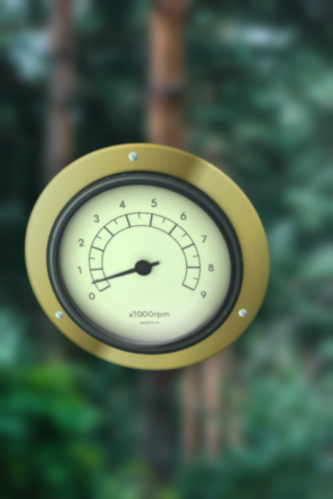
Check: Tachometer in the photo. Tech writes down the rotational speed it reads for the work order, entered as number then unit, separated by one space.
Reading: 500 rpm
